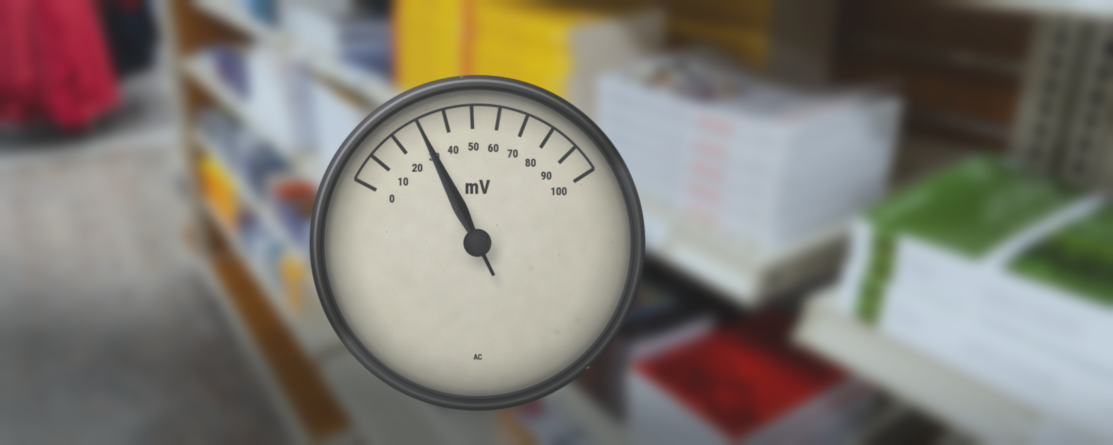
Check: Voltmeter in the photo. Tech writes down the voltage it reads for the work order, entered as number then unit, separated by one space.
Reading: 30 mV
